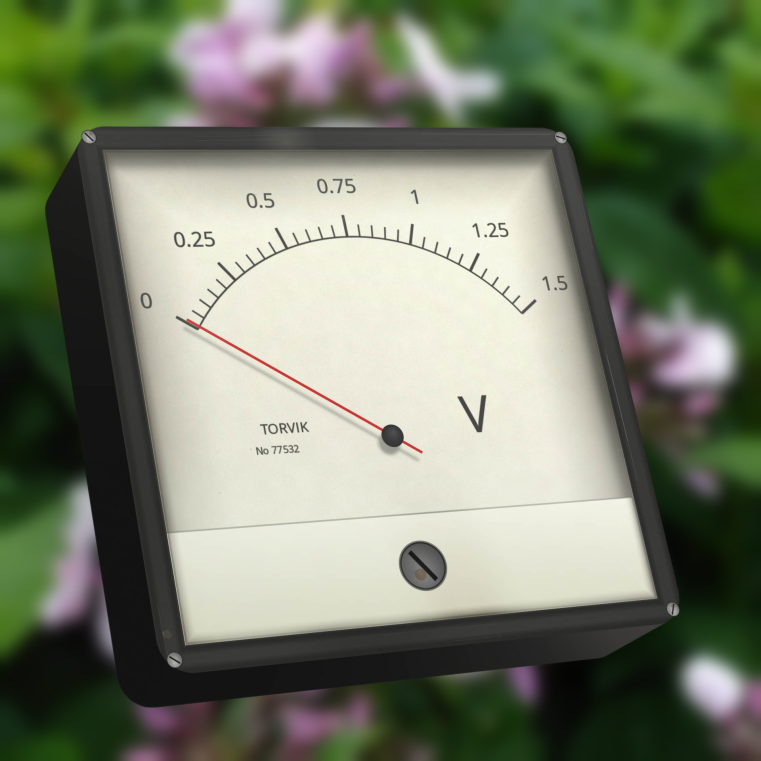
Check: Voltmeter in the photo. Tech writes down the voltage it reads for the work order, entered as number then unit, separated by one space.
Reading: 0 V
